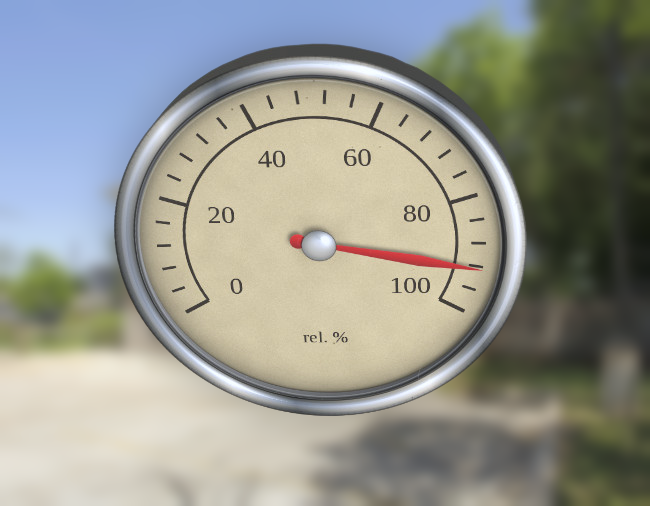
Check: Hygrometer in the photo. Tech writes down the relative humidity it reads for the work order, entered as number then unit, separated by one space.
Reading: 92 %
